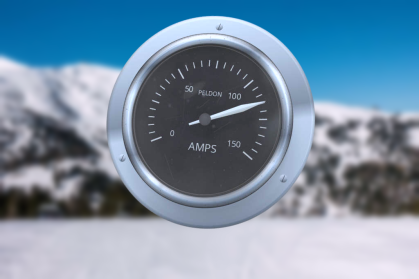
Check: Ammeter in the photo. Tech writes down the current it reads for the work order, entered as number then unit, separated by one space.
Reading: 115 A
